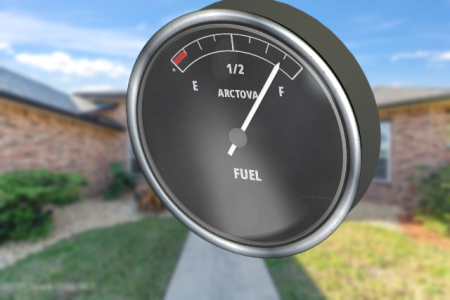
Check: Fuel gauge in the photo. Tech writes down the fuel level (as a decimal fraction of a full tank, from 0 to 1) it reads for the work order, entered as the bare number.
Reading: 0.875
